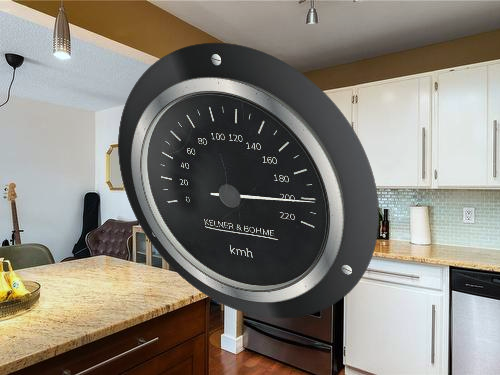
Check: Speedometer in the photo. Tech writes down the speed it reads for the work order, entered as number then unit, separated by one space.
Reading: 200 km/h
